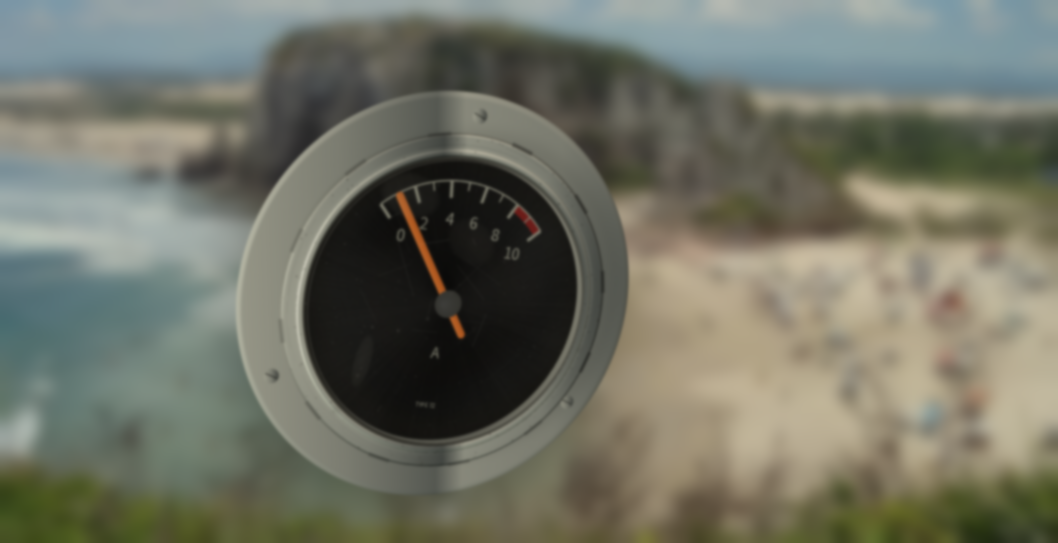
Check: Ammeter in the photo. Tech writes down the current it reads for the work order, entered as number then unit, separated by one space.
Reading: 1 A
